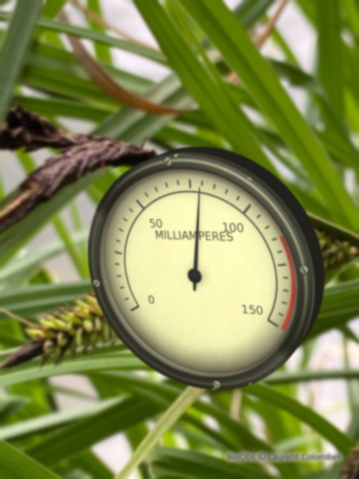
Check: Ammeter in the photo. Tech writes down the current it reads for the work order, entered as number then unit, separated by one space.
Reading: 80 mA
